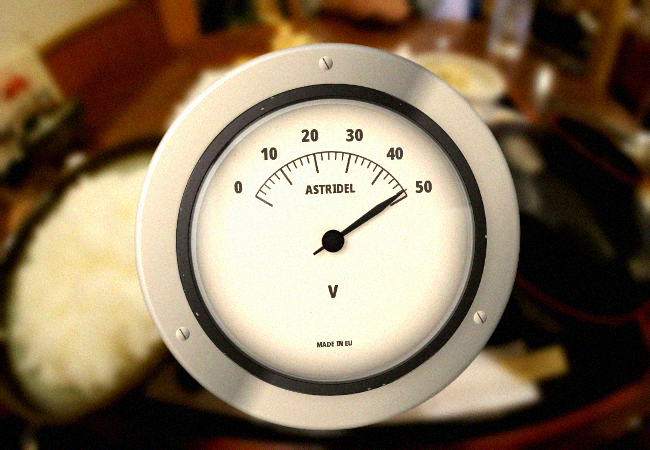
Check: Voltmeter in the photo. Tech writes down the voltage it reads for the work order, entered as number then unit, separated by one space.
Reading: 48 V
